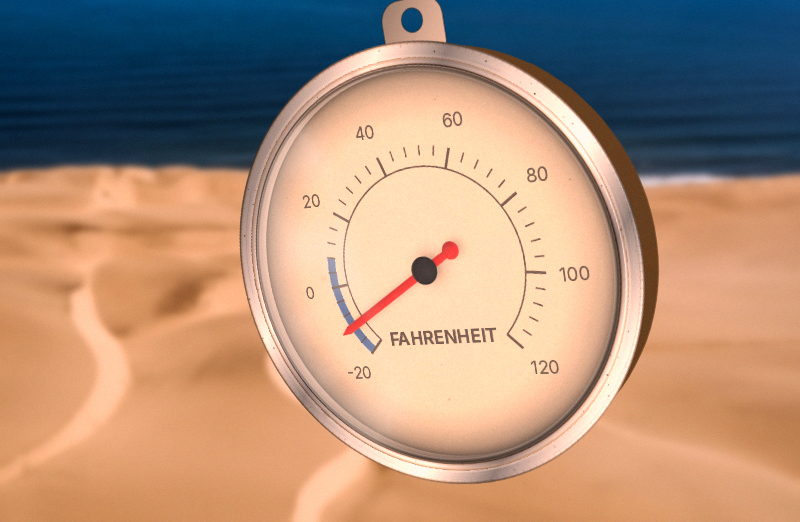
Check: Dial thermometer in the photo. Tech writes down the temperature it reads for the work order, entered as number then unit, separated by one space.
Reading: -12 °F
